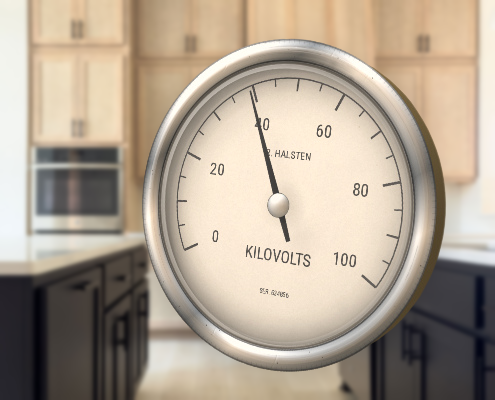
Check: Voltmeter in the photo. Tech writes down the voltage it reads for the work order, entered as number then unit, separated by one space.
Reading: 40 kV
